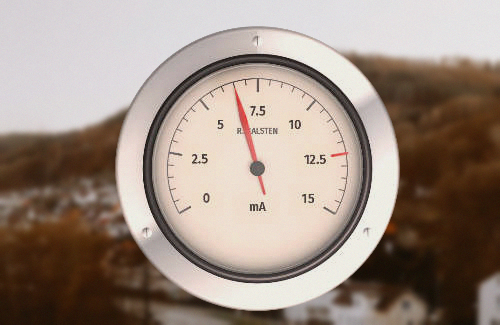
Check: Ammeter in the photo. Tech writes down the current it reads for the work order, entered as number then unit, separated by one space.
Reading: 6.5 mA
